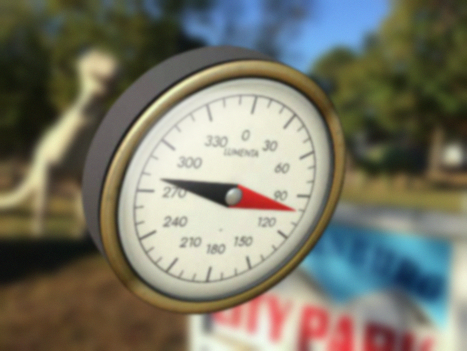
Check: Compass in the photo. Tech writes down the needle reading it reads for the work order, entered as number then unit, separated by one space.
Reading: 100 °
